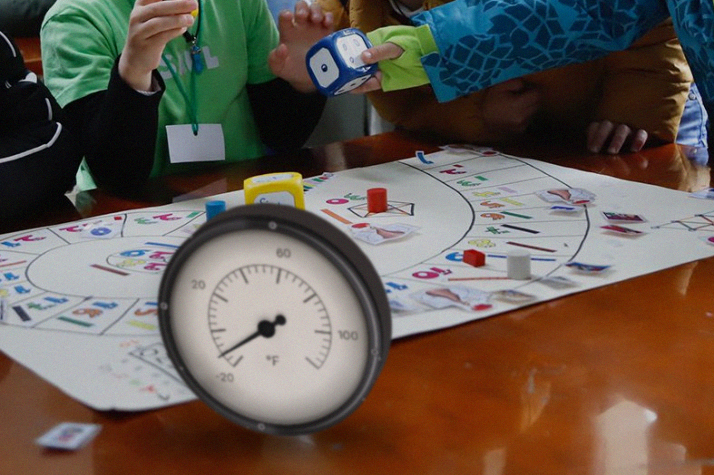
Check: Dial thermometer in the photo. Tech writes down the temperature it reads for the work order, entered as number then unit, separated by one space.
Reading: -12 °F
